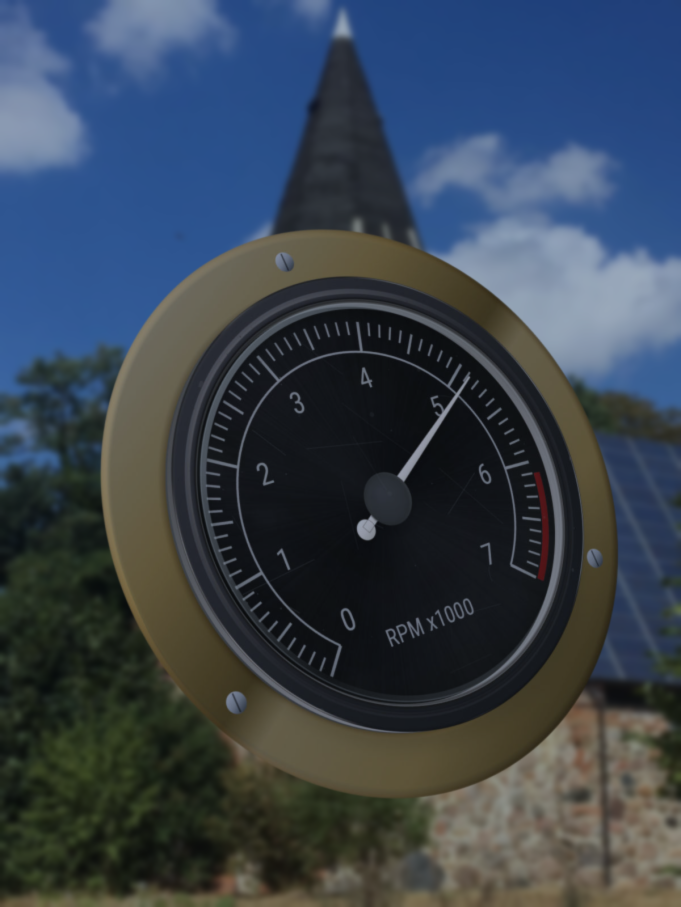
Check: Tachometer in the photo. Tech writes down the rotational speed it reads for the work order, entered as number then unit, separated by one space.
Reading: 5100 rpm
